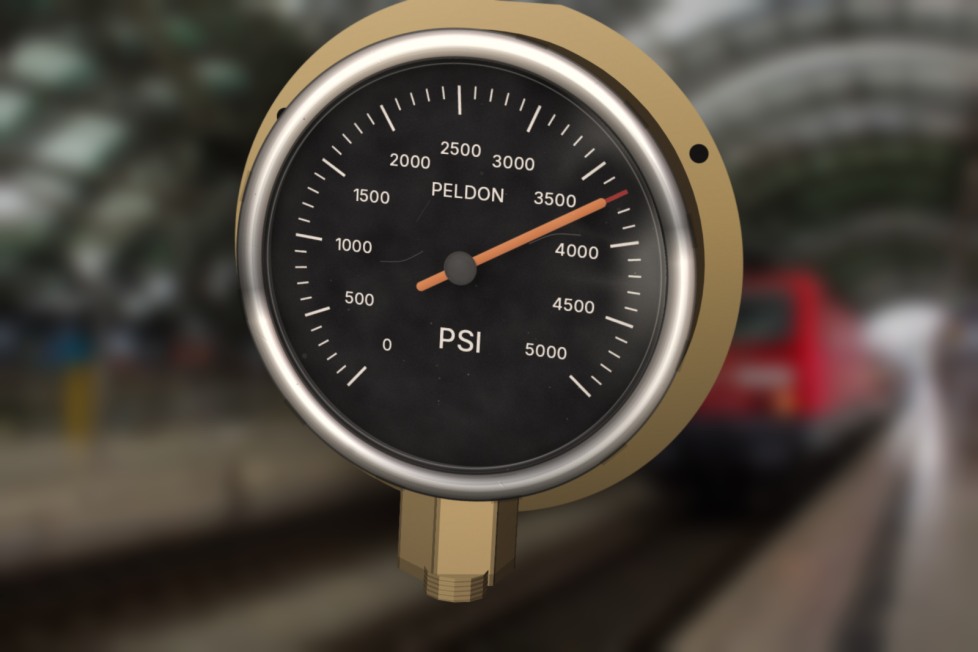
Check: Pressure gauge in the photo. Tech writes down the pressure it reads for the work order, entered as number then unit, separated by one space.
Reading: 3700 psi
